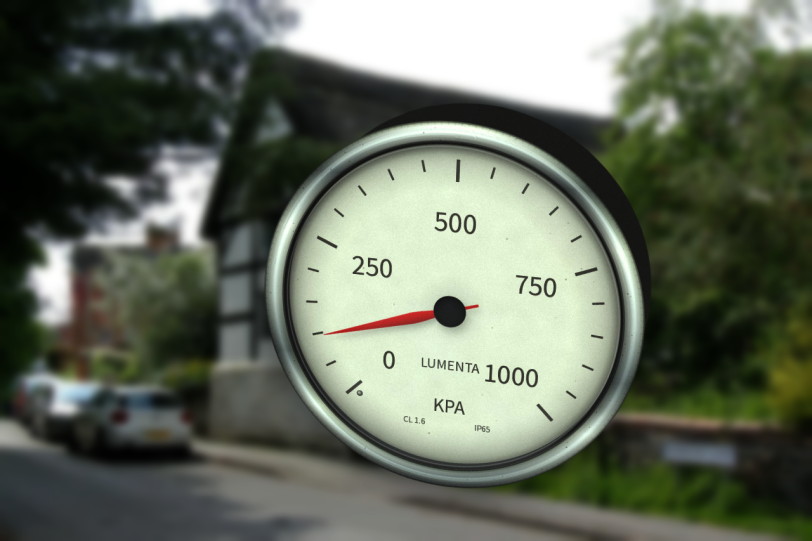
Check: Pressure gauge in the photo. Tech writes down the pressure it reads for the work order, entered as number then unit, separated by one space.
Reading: 100 kPa
